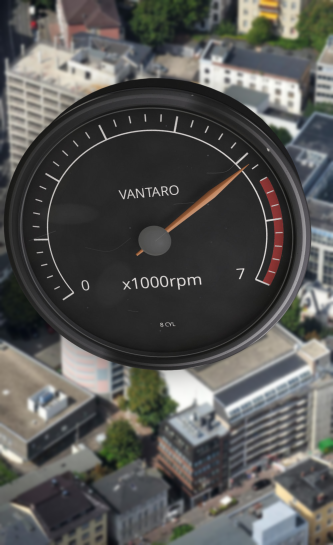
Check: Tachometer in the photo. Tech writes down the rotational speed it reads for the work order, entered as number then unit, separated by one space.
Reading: 5100 rpm
